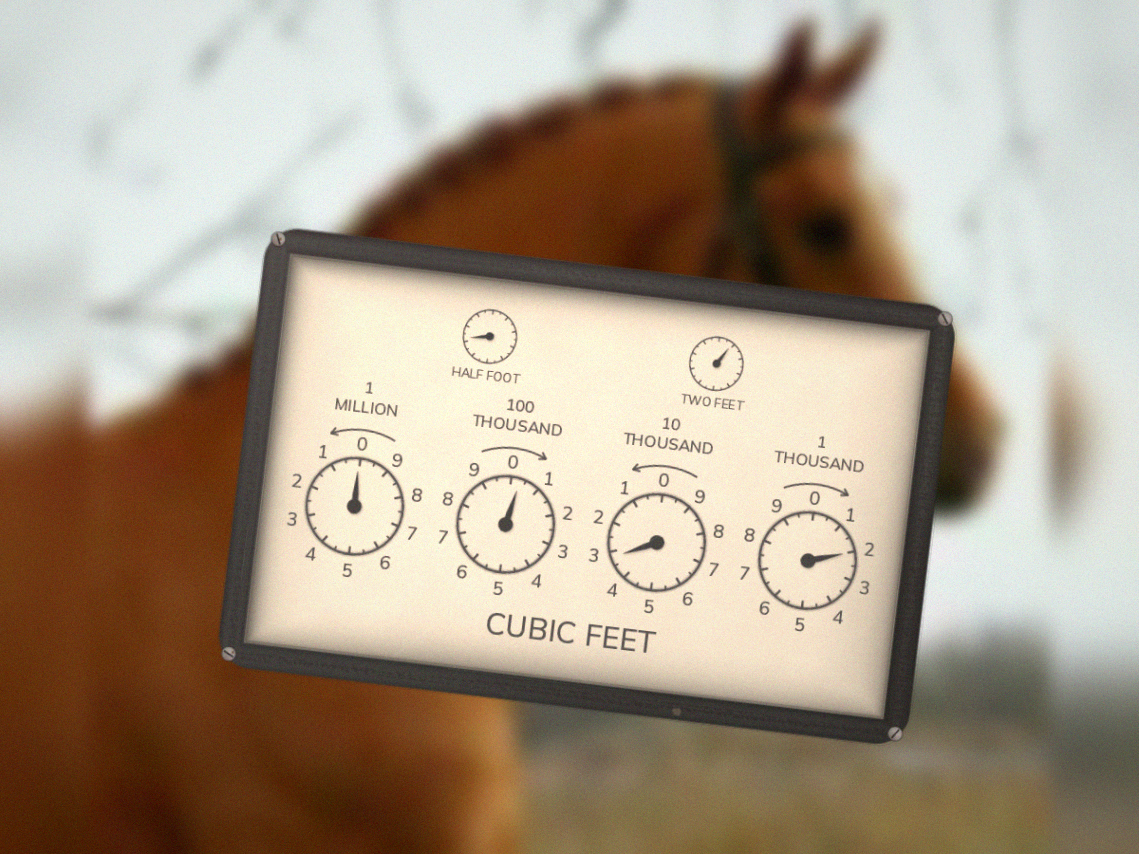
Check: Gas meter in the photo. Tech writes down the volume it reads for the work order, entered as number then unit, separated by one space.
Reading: 3200 ft³
